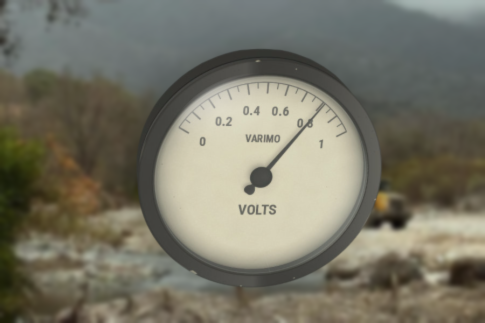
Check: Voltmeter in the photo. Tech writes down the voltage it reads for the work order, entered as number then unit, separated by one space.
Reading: 0.8 V
